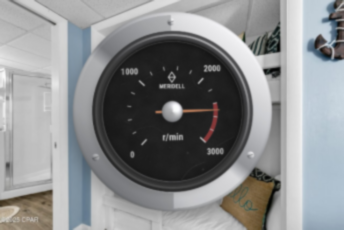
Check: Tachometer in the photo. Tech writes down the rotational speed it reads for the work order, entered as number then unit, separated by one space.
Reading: 2500 rpm
